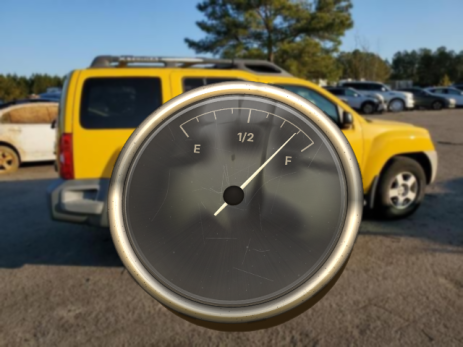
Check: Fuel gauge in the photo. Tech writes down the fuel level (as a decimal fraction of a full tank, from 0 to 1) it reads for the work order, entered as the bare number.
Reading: 0.875
